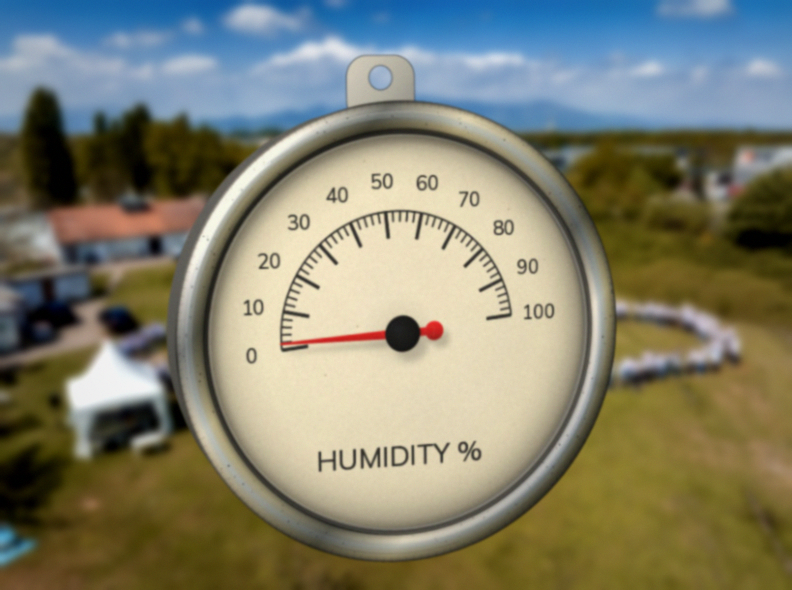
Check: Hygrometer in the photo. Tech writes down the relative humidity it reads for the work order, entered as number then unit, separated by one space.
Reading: 2 %
